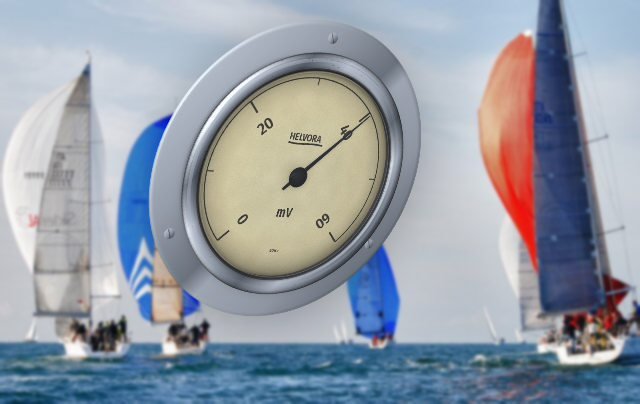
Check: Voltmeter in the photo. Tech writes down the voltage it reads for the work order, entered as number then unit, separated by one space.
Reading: 40 mV
